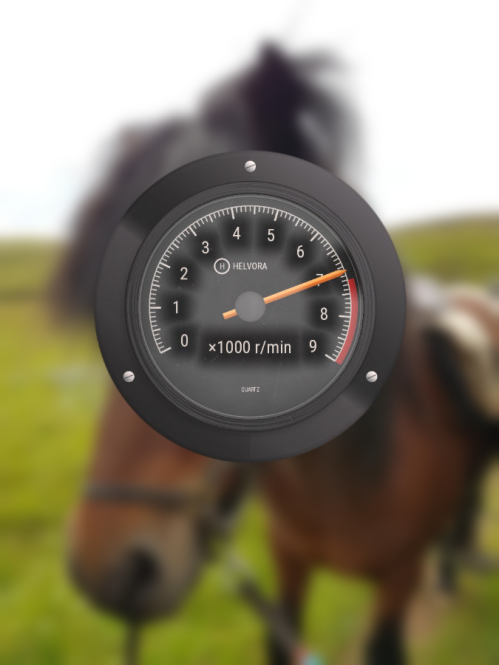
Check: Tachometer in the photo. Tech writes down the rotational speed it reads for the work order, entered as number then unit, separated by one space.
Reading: 7000 rpm
